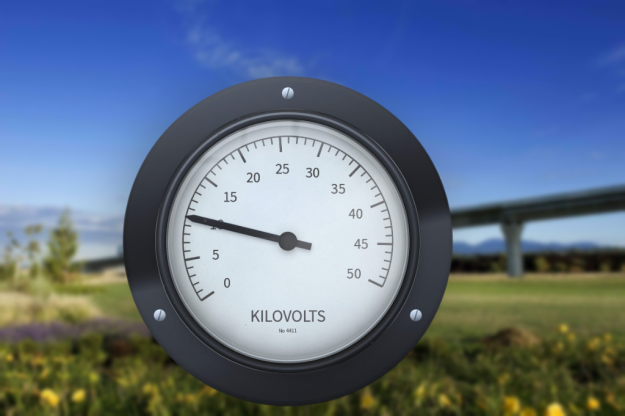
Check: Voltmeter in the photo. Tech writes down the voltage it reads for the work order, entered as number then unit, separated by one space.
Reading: 10 kV
